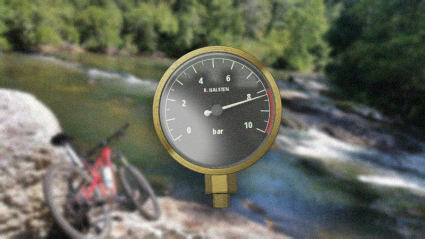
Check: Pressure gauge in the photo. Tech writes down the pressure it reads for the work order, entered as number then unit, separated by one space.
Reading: 8.25 bar
